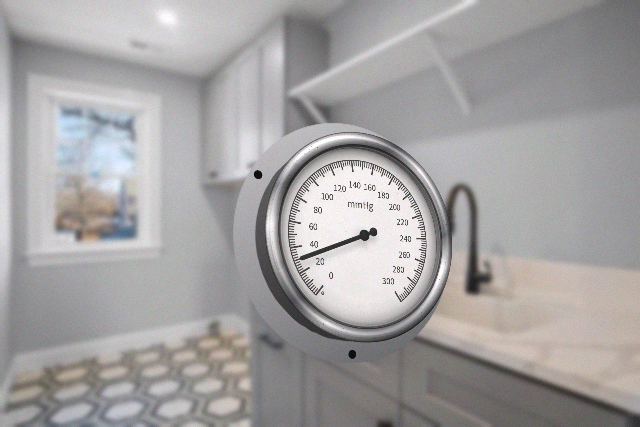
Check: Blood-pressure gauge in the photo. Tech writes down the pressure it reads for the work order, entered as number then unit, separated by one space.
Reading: 30 mmHg
